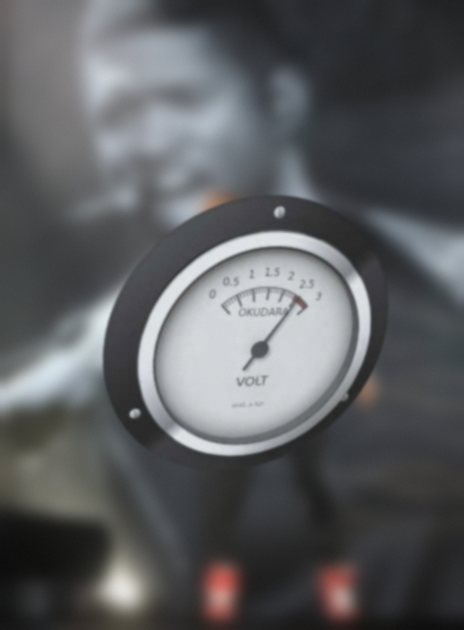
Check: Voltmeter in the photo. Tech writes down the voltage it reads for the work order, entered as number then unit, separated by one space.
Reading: 2.5 V
